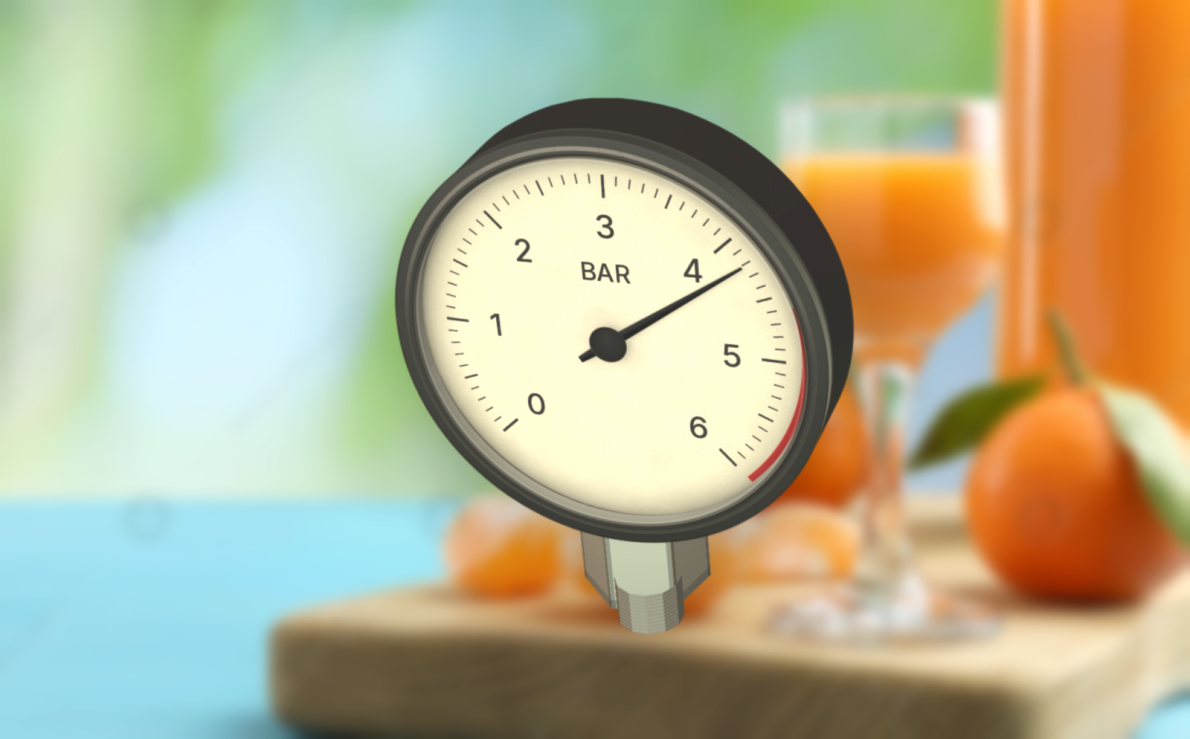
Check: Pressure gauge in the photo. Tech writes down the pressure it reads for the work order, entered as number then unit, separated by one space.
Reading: 4.2 bar
